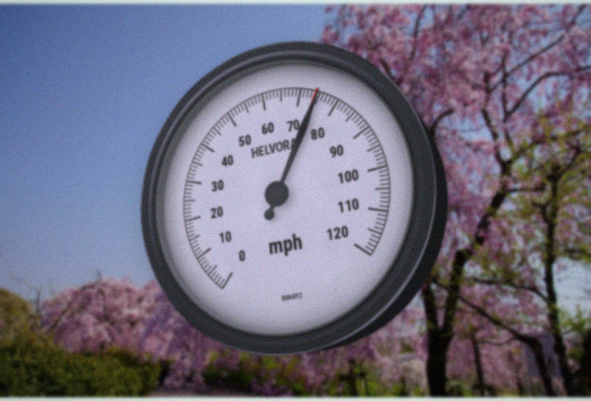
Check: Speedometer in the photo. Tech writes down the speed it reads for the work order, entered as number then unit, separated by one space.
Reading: 75 mph
